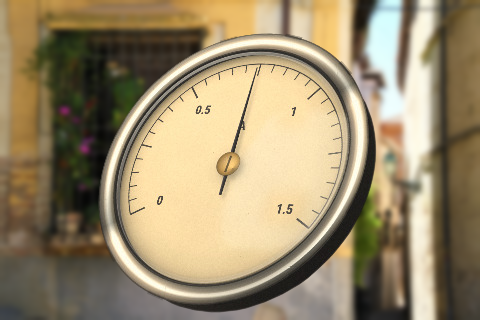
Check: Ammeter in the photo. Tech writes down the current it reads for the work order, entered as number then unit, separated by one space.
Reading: 0.75 A
